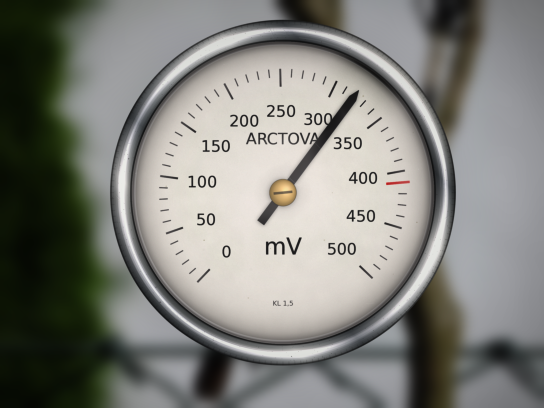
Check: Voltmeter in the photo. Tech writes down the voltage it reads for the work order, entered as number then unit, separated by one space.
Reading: 320 mV
